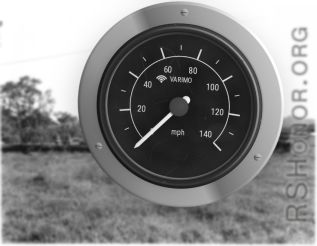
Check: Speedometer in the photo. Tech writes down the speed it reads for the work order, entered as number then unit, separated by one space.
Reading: 0 mph
